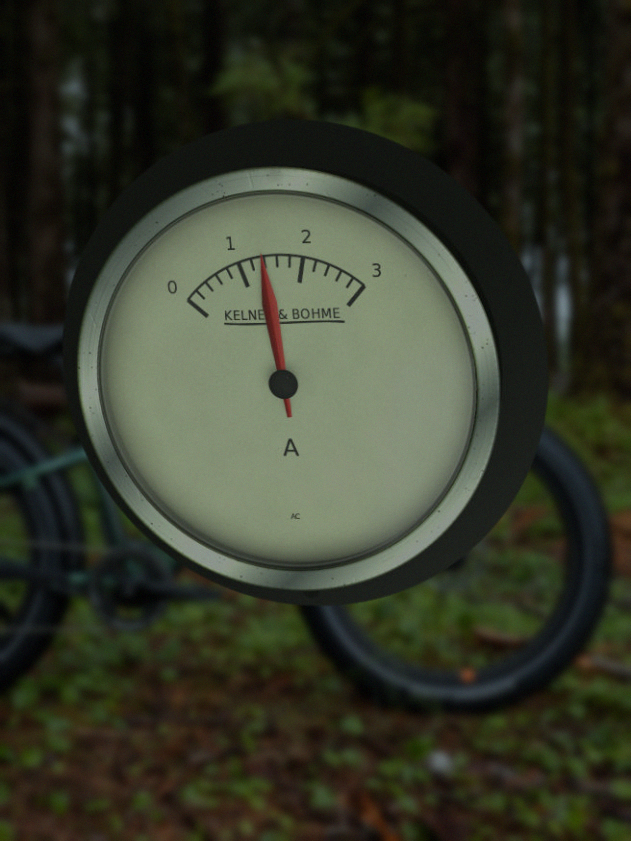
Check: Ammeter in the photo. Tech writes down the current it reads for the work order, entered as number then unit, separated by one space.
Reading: 1.4 A
